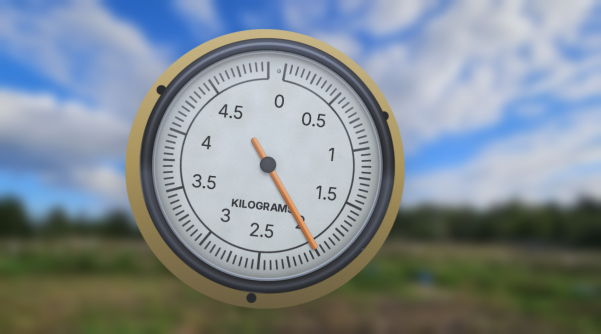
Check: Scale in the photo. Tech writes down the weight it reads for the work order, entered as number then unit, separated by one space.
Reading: 2 kg
